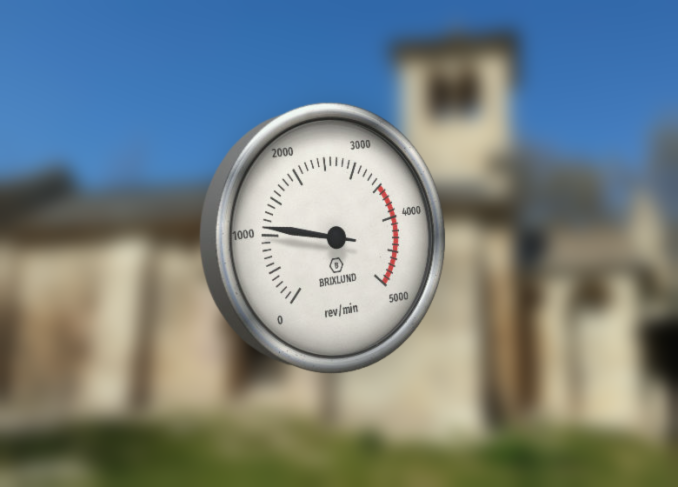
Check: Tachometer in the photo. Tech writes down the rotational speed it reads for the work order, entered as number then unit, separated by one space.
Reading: 1100 rpm
